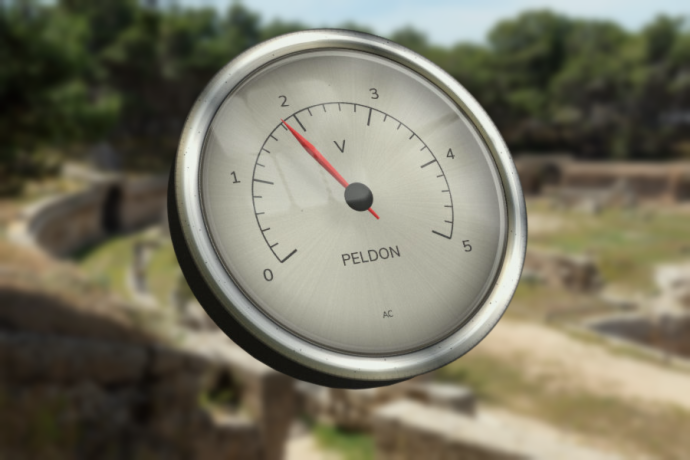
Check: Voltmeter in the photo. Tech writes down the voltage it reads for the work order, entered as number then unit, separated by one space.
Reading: 1.8 V
